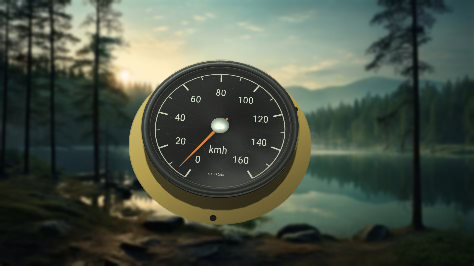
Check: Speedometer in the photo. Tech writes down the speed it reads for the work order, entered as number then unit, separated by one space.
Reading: 5 km/h
